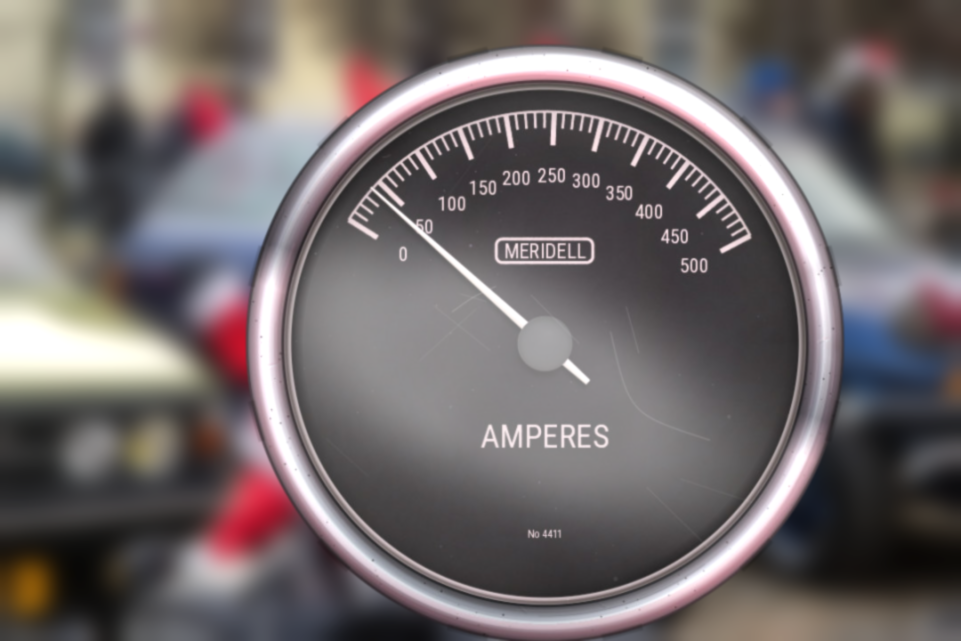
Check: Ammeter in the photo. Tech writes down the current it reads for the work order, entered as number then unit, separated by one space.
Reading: 40 A
